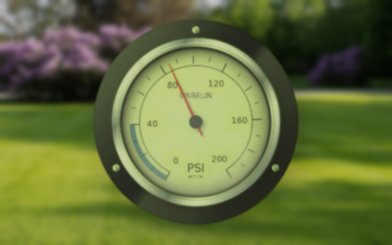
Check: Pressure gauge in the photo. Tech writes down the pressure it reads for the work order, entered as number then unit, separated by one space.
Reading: 85 psi
